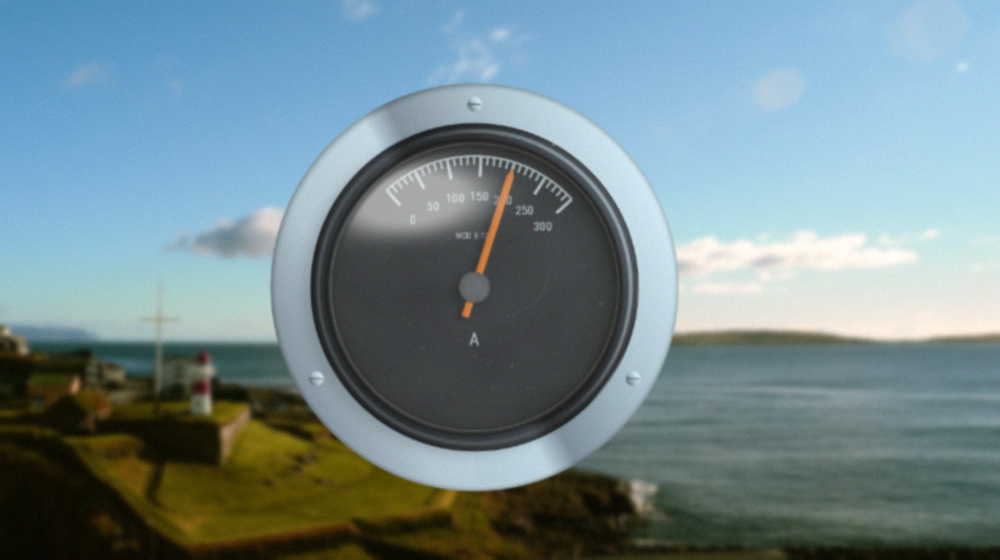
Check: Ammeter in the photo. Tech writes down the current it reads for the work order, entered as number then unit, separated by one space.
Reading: 200 A
